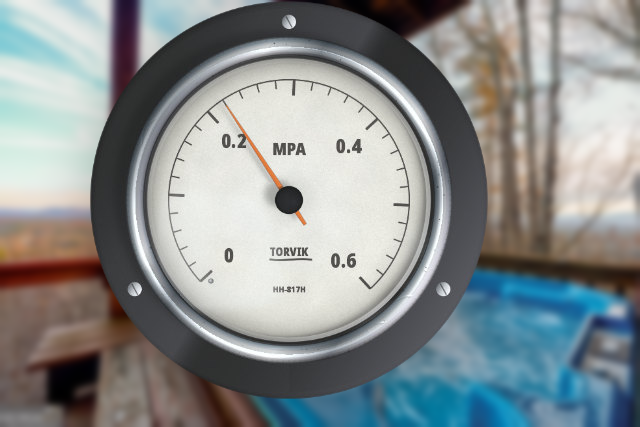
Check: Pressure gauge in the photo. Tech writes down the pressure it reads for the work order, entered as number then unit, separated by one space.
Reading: 0.22 MPa
